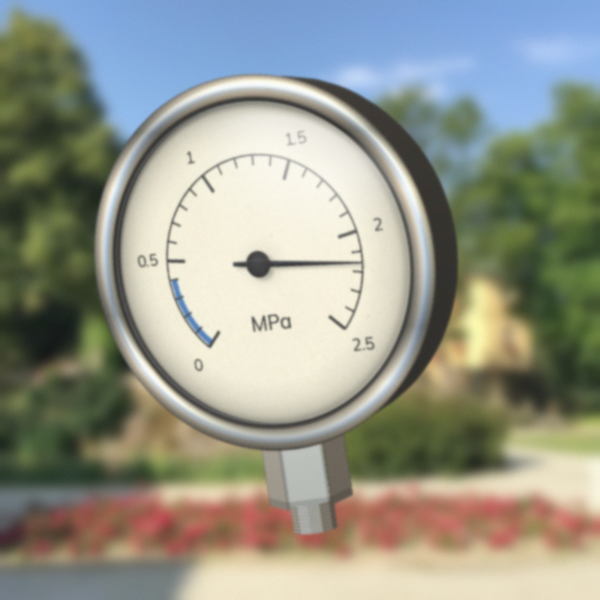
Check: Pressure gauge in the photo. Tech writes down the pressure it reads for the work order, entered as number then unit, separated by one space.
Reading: 2.15 MPa
